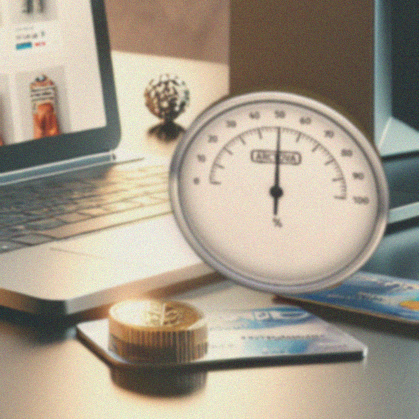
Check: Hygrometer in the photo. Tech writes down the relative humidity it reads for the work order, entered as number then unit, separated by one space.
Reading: 50 %
